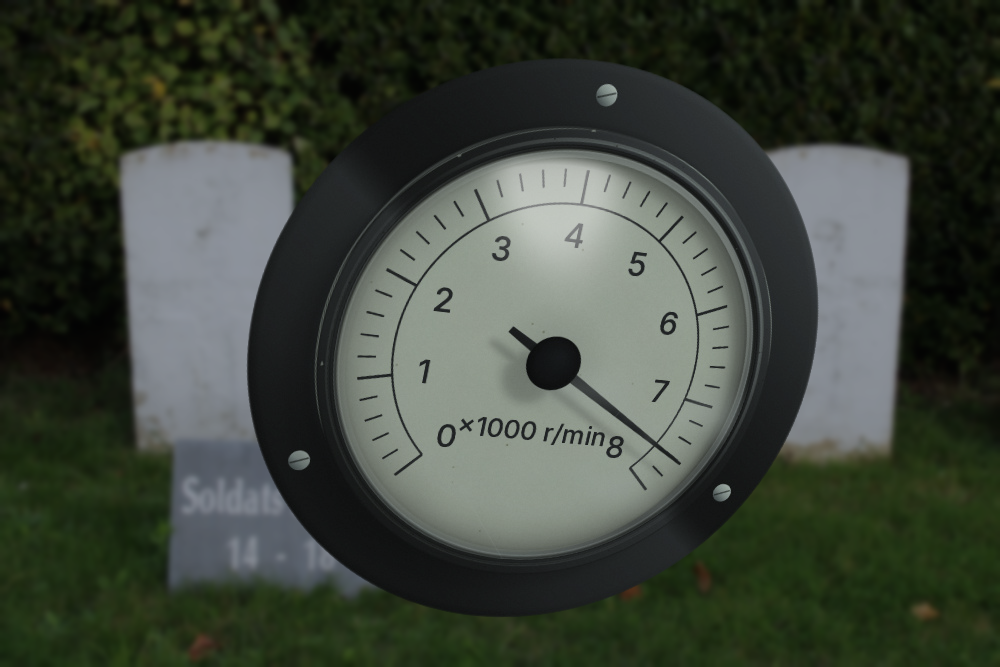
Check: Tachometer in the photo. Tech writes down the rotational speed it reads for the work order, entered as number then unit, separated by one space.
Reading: 7600 rpm
